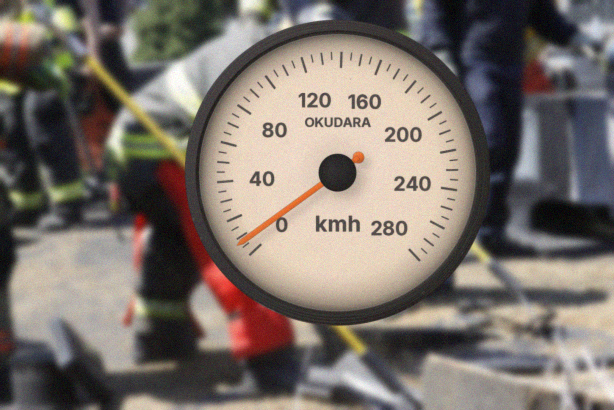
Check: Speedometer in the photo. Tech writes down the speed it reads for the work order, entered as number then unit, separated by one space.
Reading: 7.5 km/h
